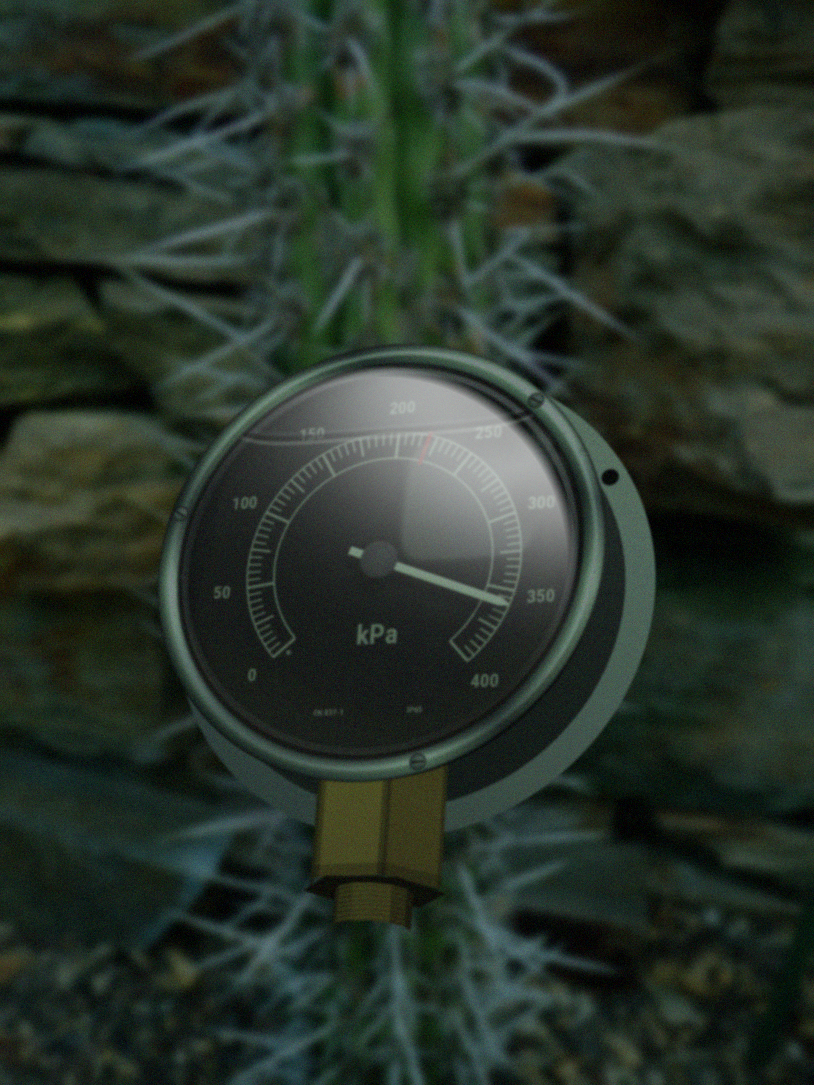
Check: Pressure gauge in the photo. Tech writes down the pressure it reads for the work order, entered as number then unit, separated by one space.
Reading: 360 kPa
